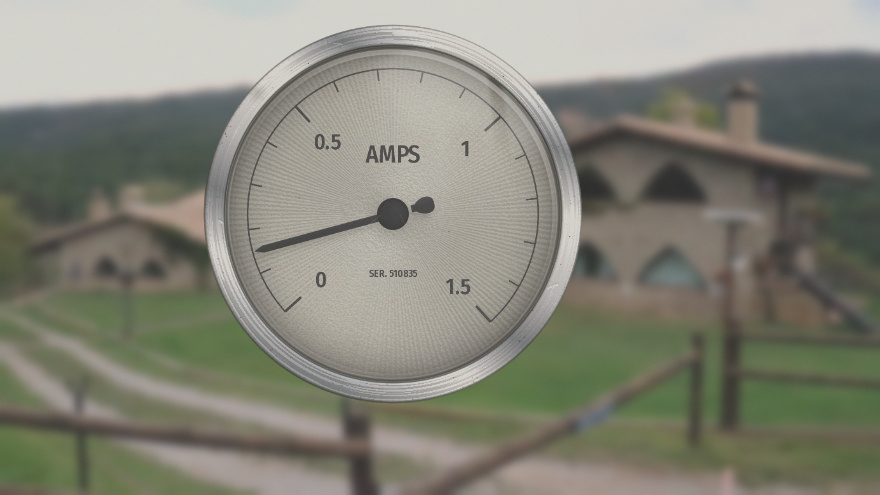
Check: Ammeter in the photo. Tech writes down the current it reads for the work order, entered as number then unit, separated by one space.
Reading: 0.15 A
